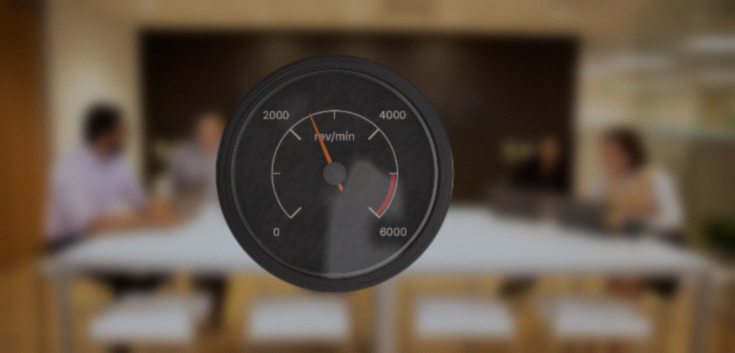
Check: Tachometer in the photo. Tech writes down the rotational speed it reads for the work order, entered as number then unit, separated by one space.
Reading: 2500 rpm
